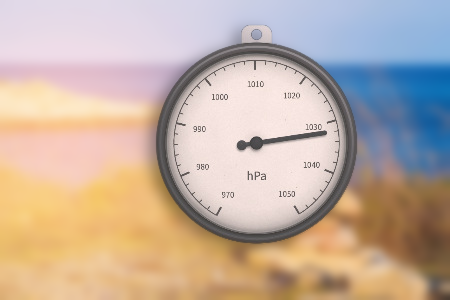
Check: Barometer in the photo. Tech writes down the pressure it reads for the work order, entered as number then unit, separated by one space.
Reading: 1032 hPa
